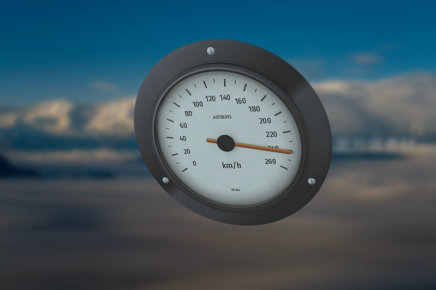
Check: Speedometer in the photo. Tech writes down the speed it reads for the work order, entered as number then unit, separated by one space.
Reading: 240 km/h
